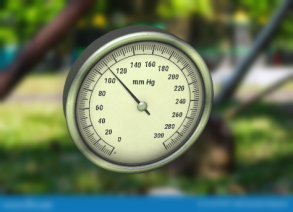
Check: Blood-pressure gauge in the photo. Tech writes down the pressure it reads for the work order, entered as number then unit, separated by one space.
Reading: 110 mmHg
